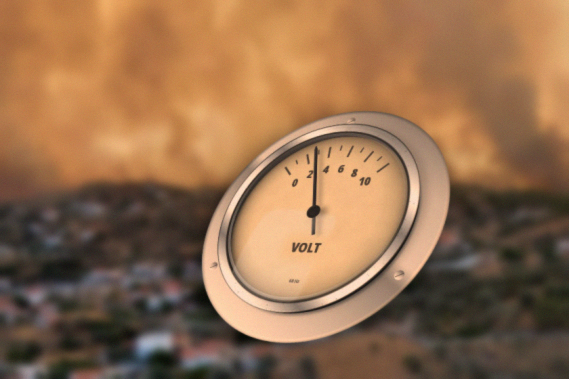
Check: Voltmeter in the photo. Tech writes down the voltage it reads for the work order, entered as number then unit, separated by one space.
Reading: 3 V
